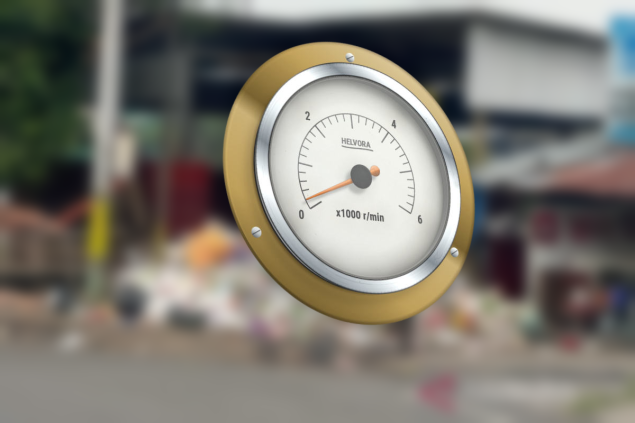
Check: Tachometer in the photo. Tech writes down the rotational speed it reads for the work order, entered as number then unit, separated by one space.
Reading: 200 rpm
